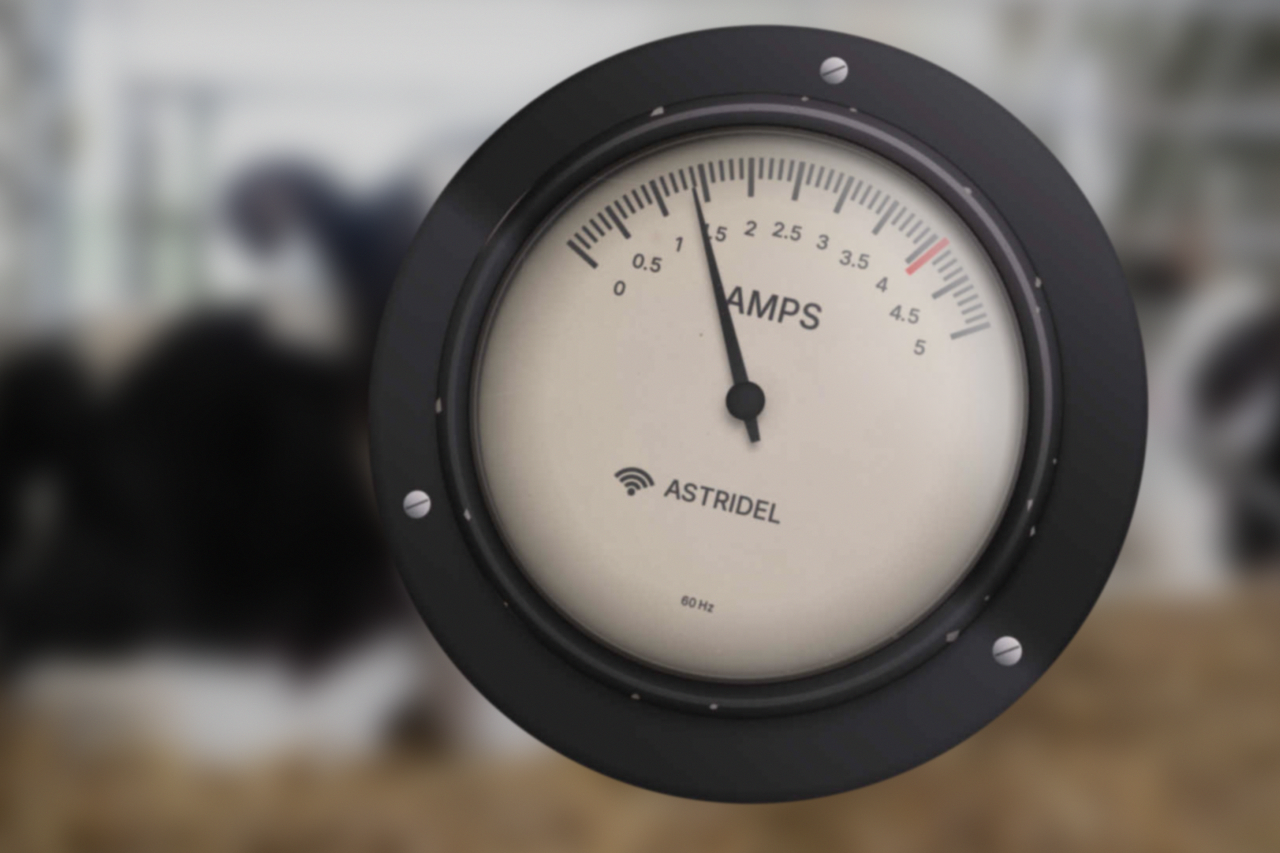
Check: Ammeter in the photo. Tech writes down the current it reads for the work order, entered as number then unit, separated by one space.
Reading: 1.4 A
